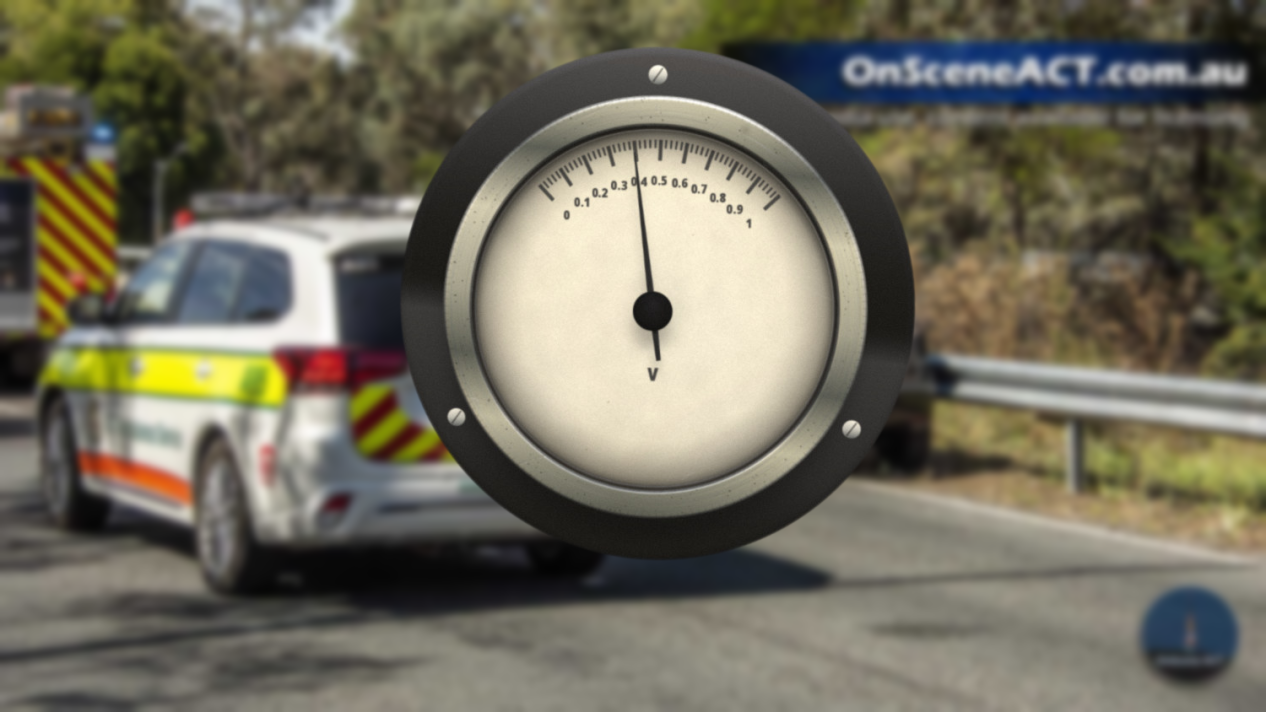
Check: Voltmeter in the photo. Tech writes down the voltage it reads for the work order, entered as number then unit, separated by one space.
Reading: 0.4 V
